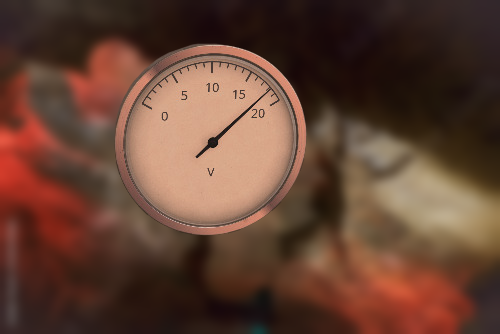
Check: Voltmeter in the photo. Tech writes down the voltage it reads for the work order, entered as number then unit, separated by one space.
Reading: 18 V
